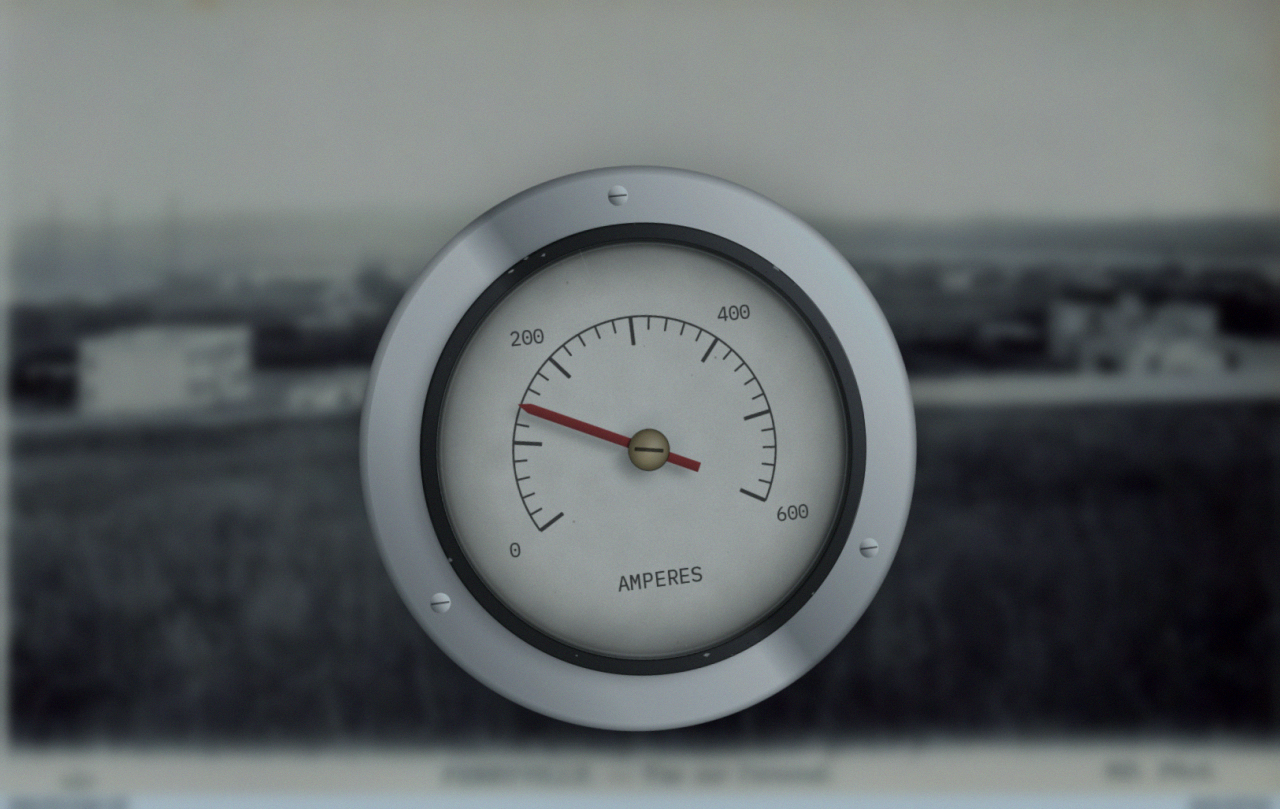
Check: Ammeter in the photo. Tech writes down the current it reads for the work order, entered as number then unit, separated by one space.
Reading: 140 A
